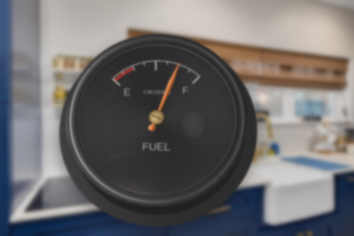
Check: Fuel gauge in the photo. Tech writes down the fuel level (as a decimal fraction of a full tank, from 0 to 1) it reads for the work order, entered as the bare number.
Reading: 0.75
